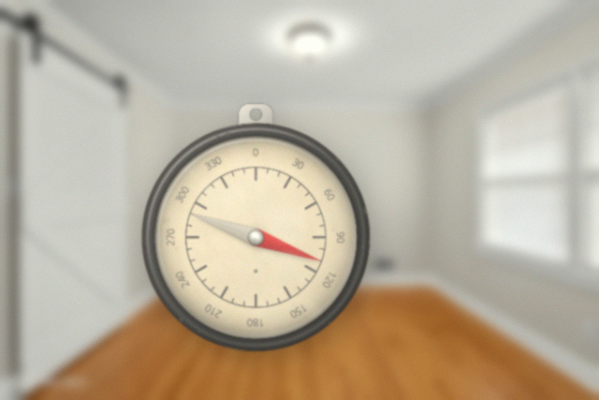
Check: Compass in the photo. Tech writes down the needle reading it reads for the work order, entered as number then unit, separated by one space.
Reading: 110 °
